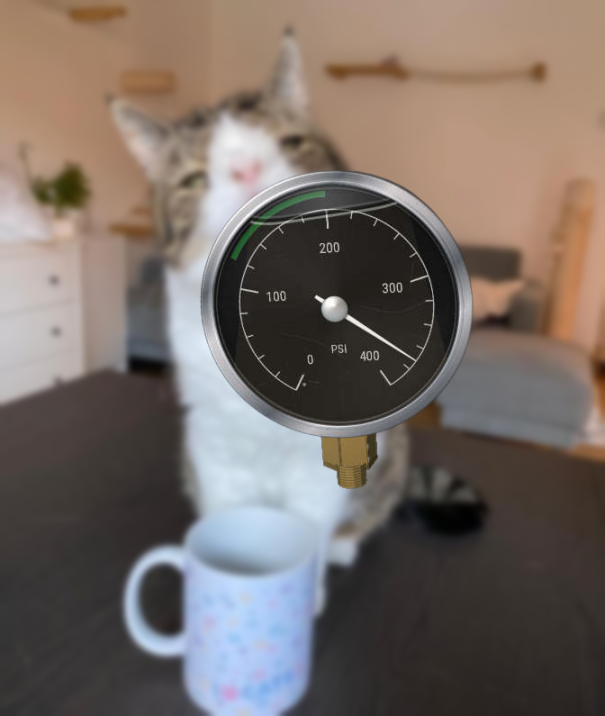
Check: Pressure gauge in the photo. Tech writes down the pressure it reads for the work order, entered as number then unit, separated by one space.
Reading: 370 psi
